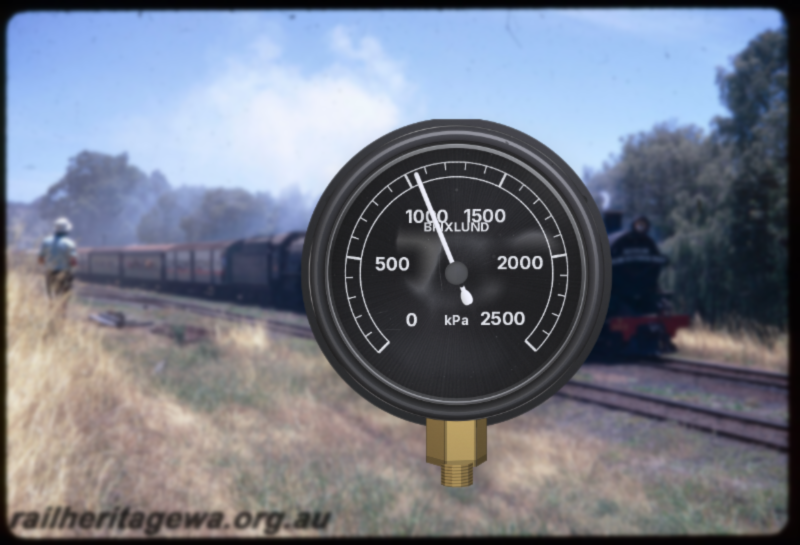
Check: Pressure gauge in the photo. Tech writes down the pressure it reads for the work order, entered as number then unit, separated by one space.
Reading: 1050 kPa
